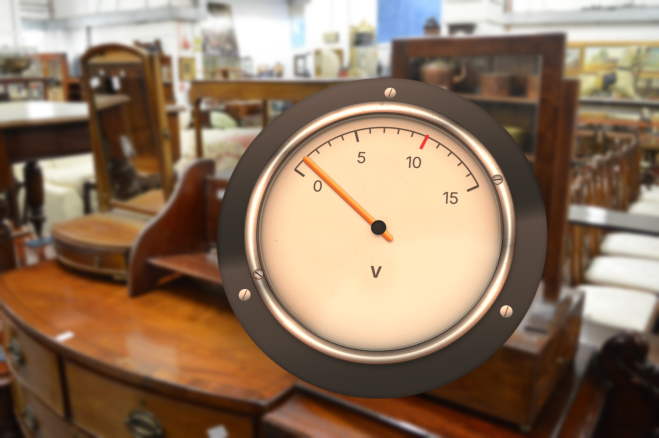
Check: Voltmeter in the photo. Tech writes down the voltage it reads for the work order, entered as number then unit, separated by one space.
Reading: 1 V
